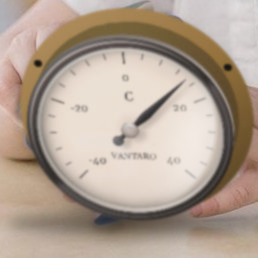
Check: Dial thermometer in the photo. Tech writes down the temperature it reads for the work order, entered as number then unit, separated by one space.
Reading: 14 °C
